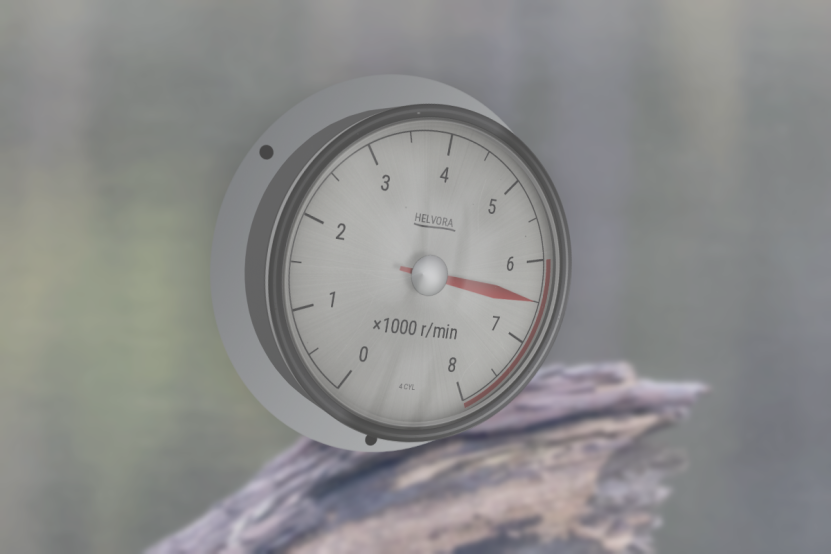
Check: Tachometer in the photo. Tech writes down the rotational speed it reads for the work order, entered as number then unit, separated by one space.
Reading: 6500 rpm
